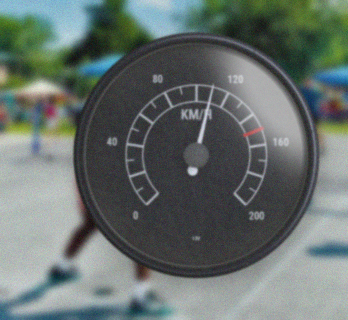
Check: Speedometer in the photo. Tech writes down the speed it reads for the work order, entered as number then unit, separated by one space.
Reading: 110 km/h
